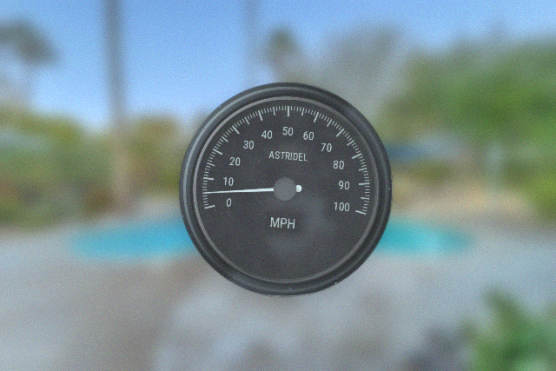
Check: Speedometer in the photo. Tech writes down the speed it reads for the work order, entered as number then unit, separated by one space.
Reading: 5 mph
